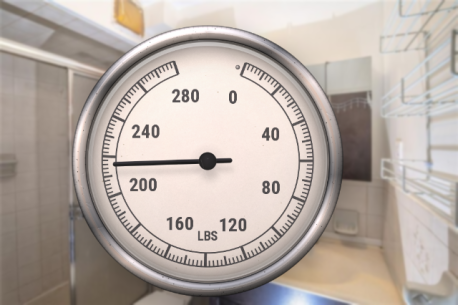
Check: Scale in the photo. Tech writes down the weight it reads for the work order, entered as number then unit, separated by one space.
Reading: 216 lb
